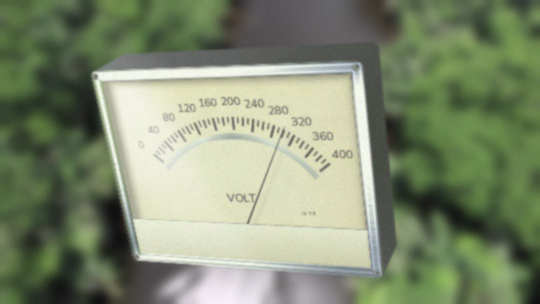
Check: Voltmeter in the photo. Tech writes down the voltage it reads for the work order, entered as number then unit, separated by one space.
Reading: 300 V
